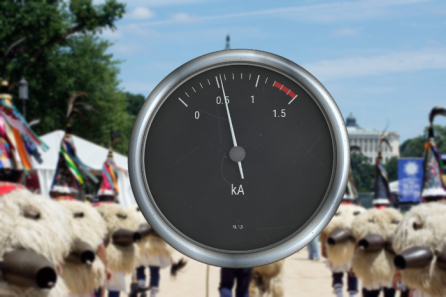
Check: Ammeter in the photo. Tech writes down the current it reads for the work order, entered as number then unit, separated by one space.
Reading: 0.55 kA
